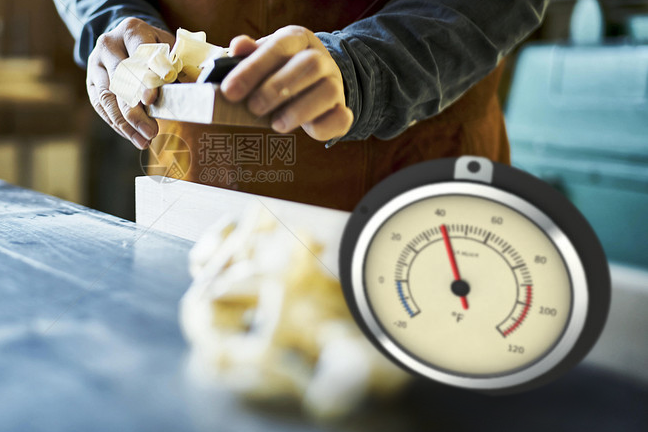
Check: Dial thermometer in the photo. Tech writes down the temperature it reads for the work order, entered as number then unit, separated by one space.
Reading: 40 °F
